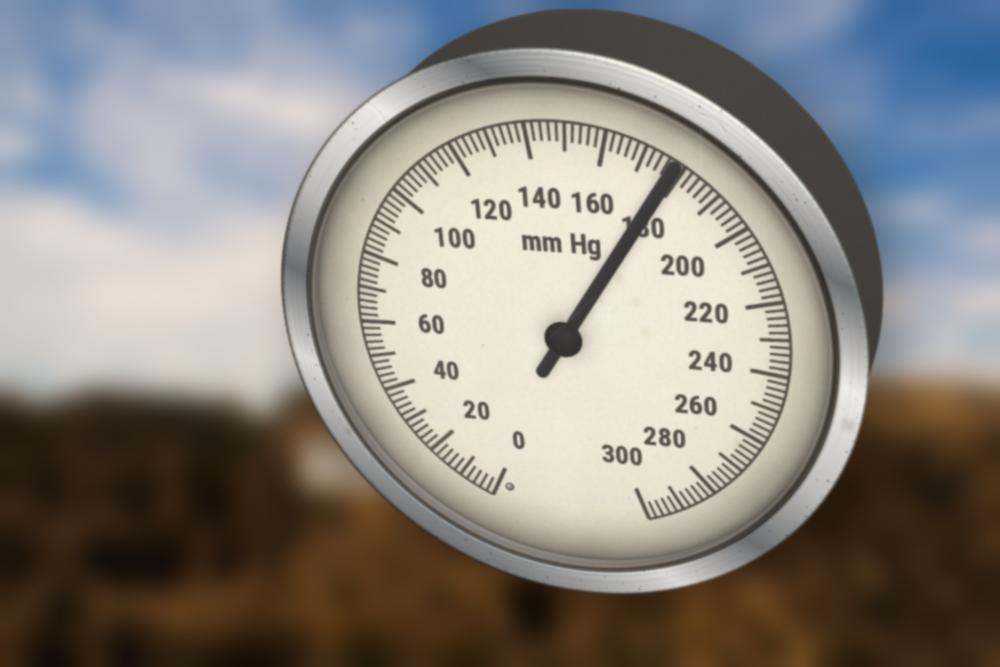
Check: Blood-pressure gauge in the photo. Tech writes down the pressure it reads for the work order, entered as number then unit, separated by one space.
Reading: 178 mmHg
